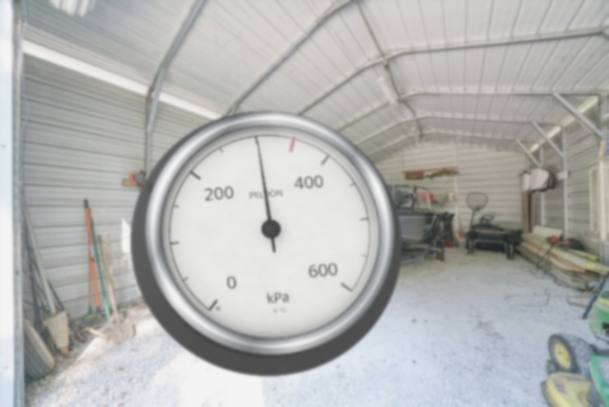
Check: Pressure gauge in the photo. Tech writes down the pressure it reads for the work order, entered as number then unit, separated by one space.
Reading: 300 kPa
